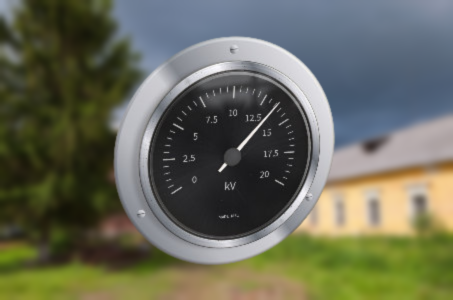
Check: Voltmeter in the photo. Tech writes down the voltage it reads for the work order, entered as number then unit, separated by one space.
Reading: 13.5 kV
